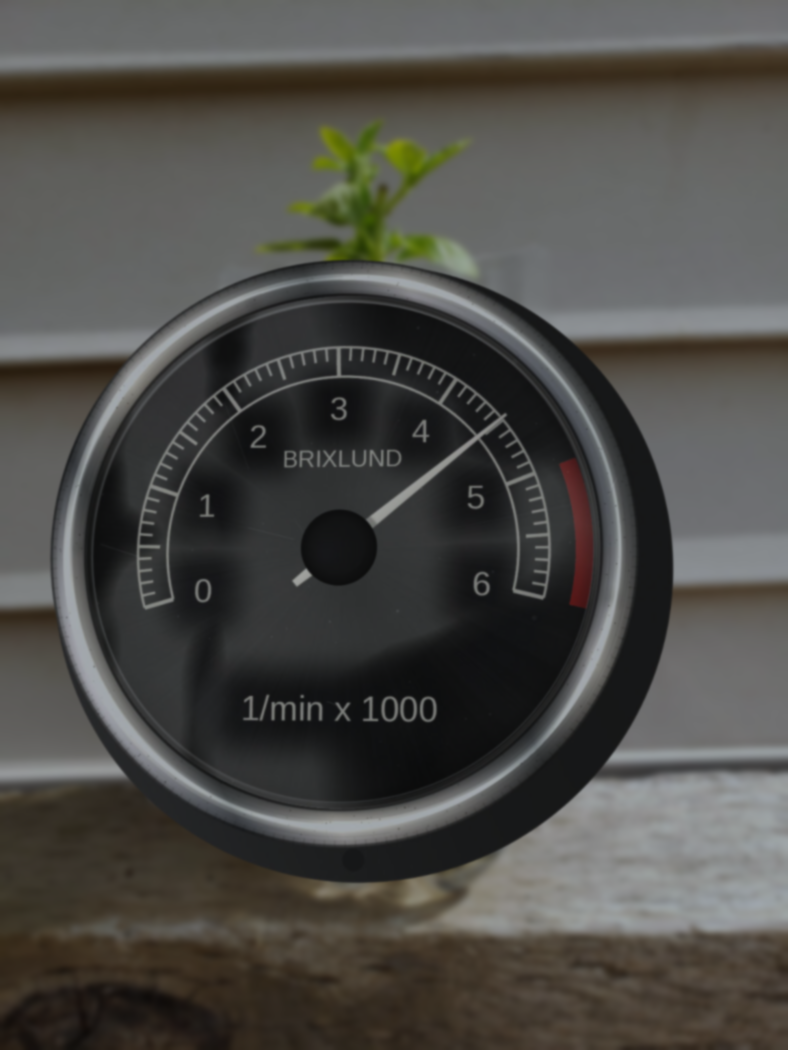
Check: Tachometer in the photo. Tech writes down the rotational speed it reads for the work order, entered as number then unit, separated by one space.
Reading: 4500 rpm
